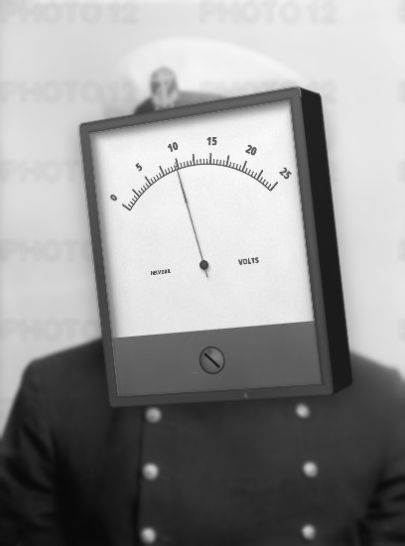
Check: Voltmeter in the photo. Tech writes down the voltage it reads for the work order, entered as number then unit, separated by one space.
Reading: 10 V
